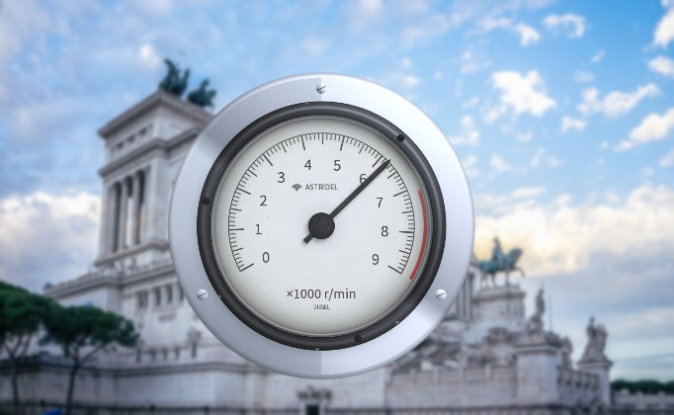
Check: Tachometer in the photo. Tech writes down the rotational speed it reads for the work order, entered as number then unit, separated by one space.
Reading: 6200 rpm
